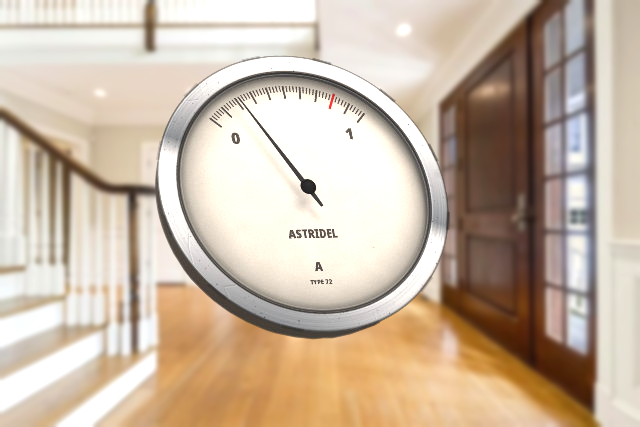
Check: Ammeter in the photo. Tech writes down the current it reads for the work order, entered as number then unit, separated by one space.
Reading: 0.2 A
